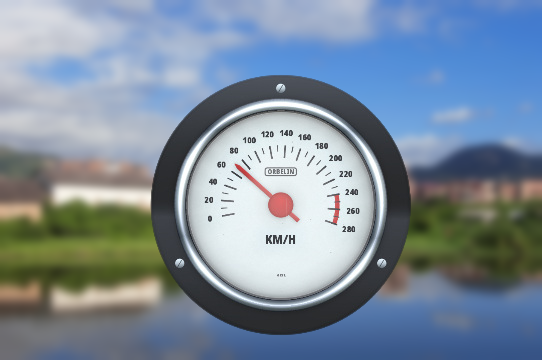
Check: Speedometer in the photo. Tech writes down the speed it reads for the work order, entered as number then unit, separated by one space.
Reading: 70 km/h
